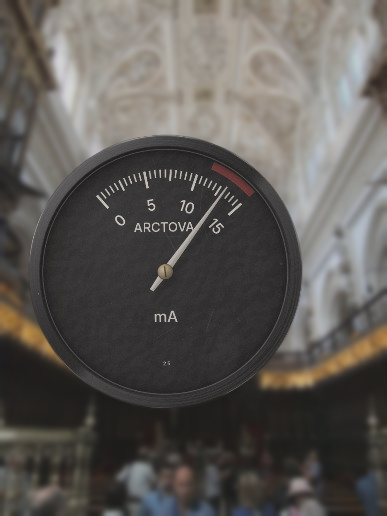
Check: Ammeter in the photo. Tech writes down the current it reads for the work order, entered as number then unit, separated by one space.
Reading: 13 mA
